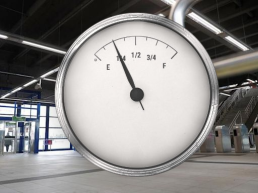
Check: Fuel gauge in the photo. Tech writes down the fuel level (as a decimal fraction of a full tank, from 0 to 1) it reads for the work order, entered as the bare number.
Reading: 0.25
